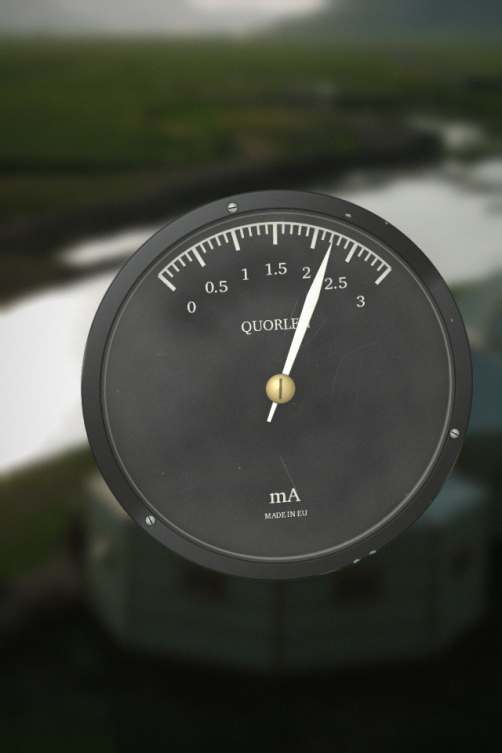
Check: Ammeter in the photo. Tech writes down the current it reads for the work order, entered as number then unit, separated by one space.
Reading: 2.2 mA
